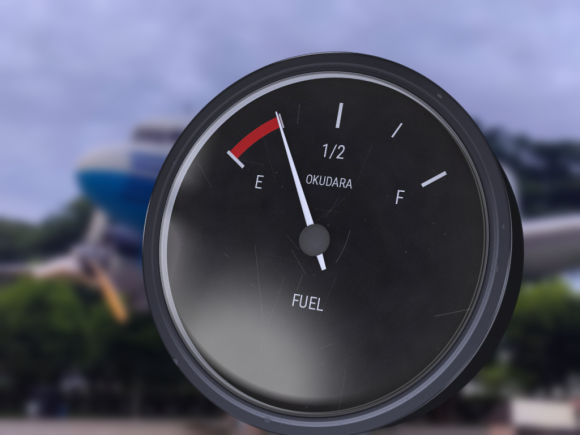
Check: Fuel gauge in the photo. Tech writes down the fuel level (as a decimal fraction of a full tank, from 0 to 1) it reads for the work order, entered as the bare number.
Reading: 0.25
